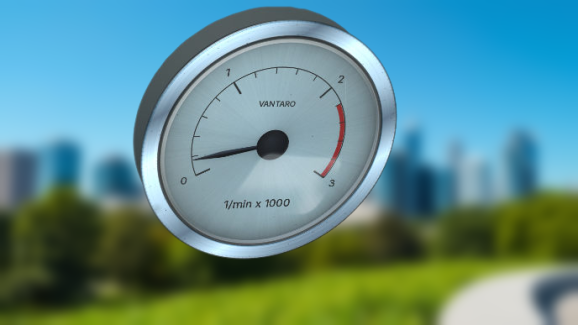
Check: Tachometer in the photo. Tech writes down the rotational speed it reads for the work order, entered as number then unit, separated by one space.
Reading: 200 rpm
